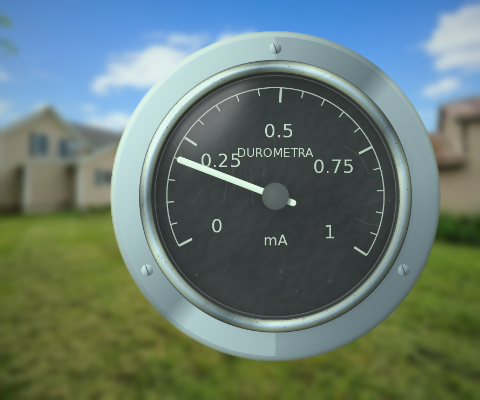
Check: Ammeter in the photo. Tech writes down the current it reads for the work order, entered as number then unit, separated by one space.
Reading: 0.2 mA
